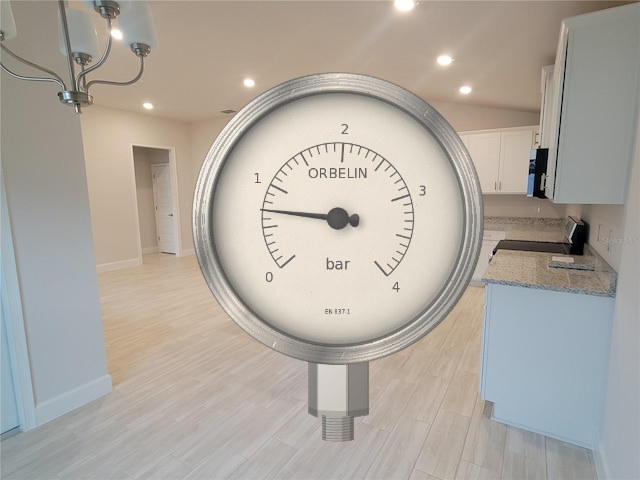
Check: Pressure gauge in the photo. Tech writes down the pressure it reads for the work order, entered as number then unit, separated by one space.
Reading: 0.7 bar
